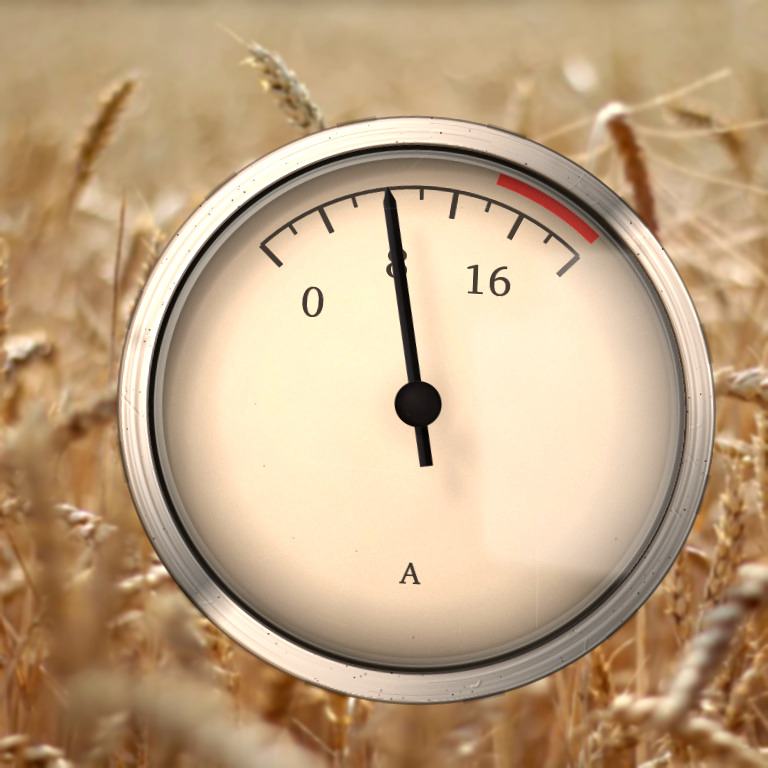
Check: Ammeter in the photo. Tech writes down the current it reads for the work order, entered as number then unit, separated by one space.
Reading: 8 A
